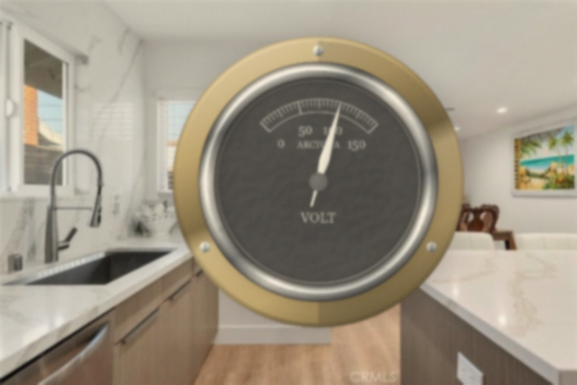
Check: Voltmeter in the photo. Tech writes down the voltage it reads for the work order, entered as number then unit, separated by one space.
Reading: 100 V
